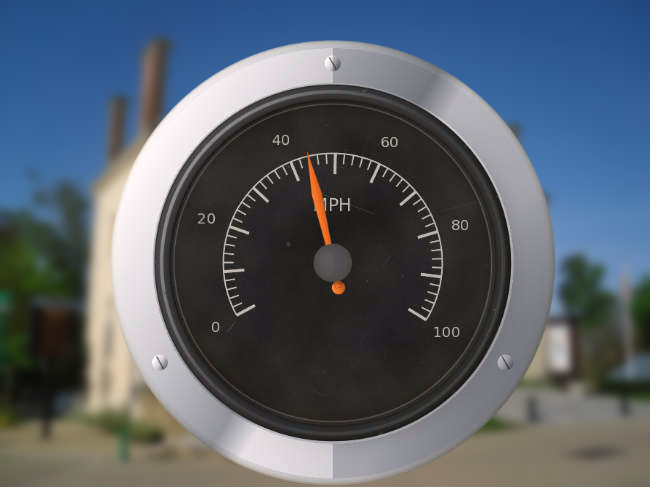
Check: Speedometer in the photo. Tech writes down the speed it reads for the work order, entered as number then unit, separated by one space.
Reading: 44 mph
